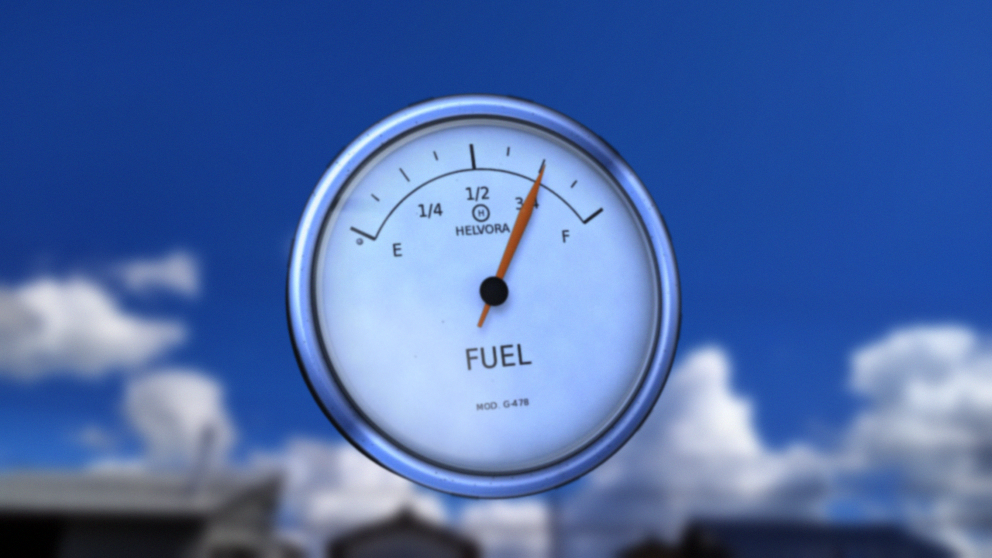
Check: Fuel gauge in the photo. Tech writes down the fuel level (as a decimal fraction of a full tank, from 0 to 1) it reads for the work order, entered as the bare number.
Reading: 0.75
